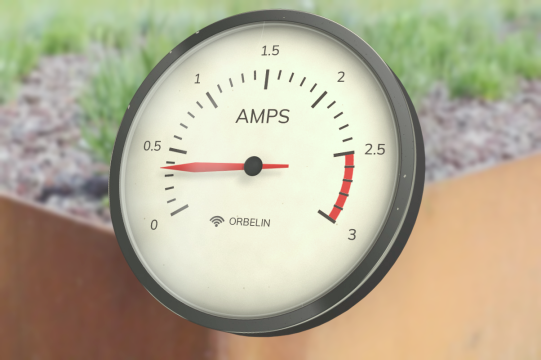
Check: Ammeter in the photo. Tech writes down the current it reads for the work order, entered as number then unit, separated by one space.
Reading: 0.35 A
